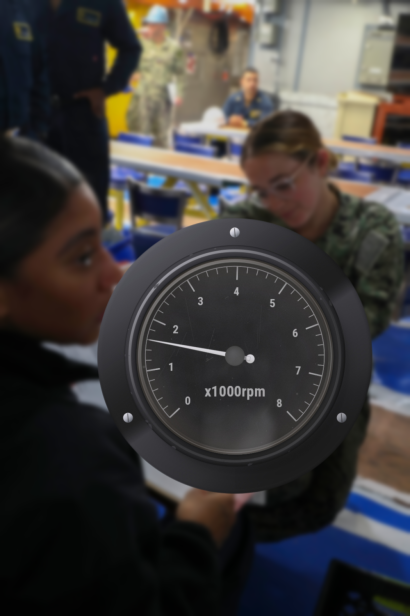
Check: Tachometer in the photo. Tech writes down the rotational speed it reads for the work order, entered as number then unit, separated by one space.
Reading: 1600 rpm
